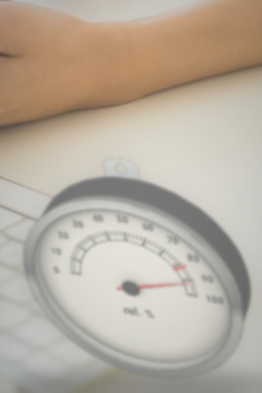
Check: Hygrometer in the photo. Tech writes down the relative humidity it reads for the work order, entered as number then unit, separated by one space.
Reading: 90 %
